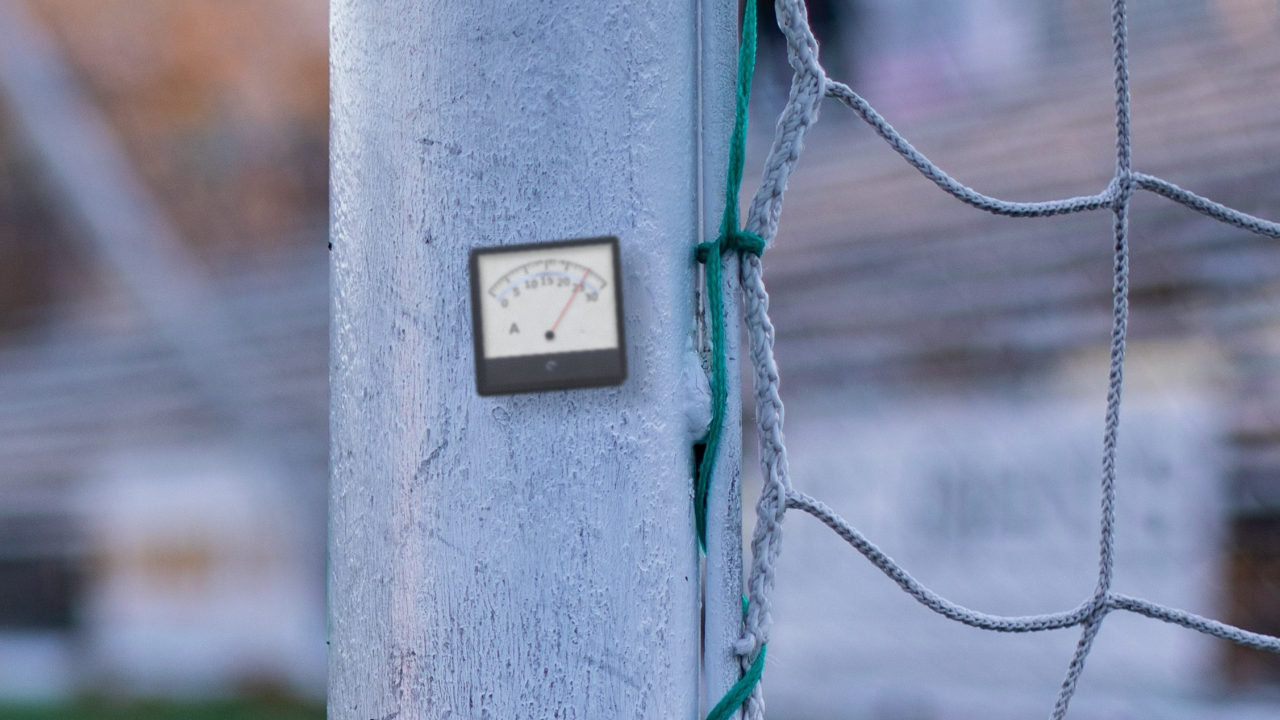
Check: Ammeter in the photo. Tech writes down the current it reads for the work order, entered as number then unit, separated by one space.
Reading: 25 A
